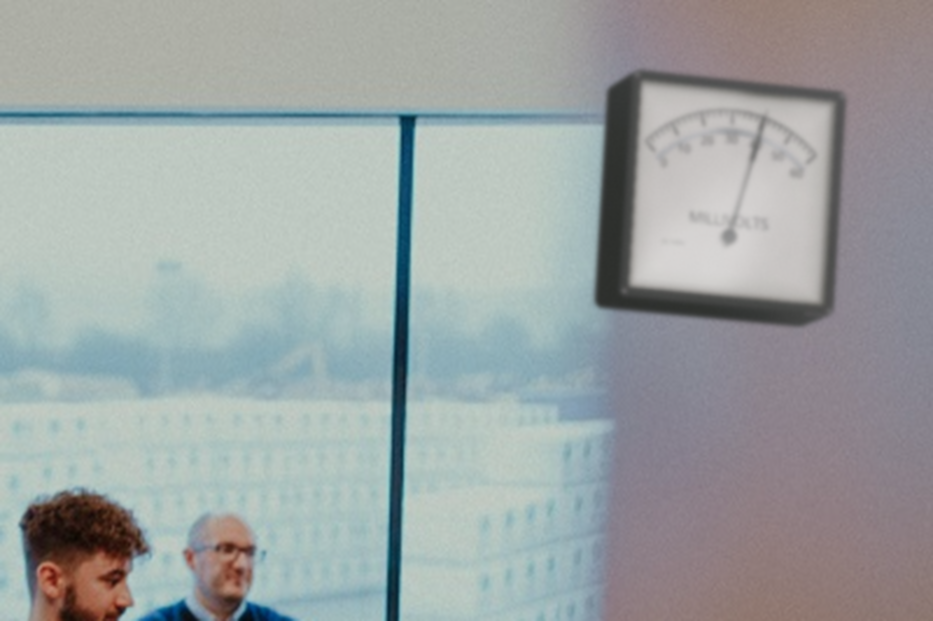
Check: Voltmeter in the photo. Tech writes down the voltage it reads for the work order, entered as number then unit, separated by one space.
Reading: 40 mV
